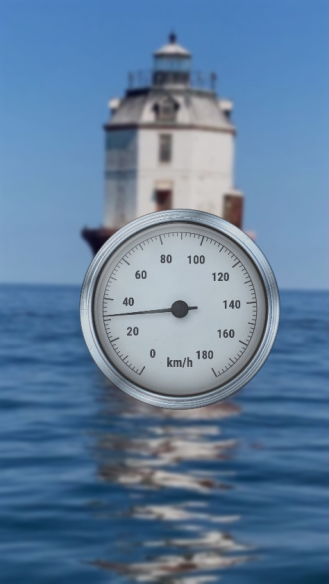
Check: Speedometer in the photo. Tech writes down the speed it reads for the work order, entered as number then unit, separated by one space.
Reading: 32 km/h
